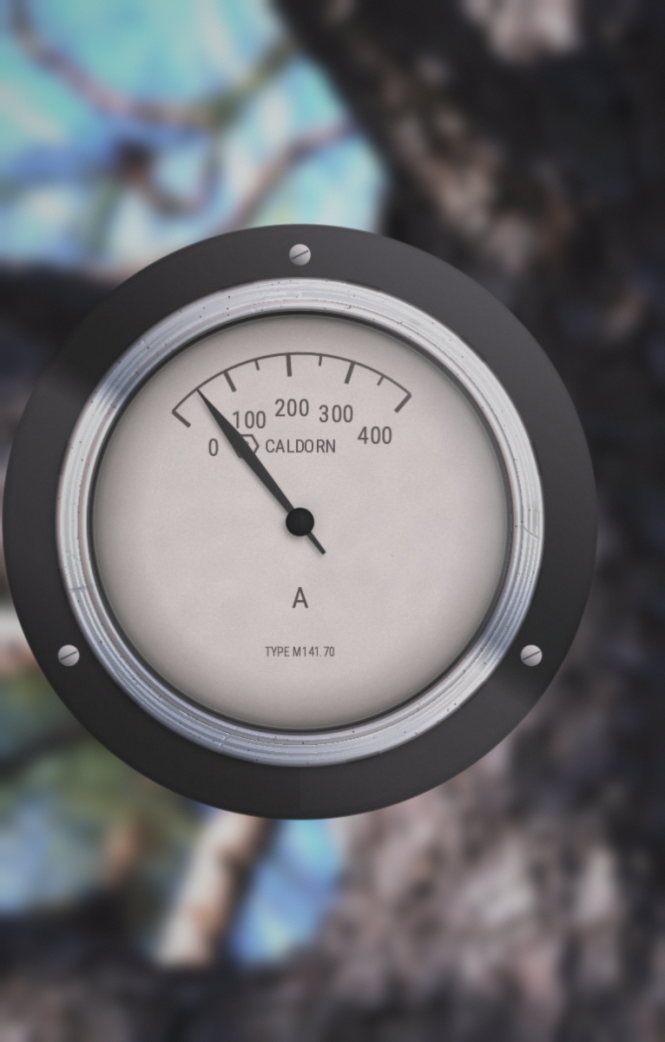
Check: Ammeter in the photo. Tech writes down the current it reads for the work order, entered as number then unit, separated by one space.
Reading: 50 A
